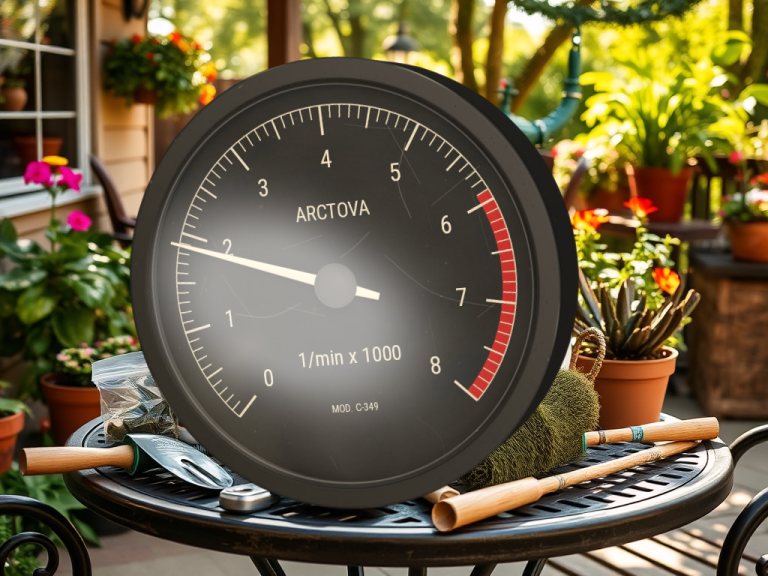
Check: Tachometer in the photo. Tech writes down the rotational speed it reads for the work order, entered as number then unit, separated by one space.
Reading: 1900 rpm
